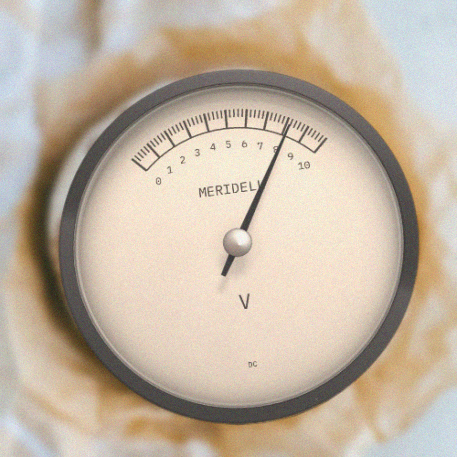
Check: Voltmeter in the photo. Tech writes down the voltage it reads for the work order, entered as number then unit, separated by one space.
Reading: 8.2 V
